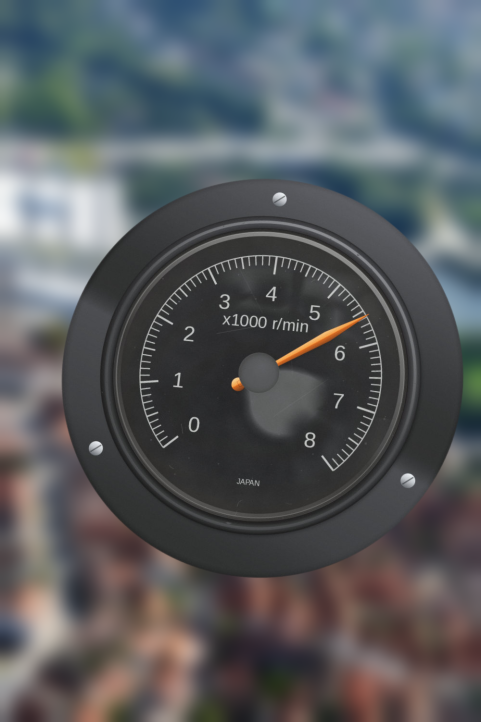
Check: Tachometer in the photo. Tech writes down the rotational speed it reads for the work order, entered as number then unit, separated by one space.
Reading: 5600 rpm
